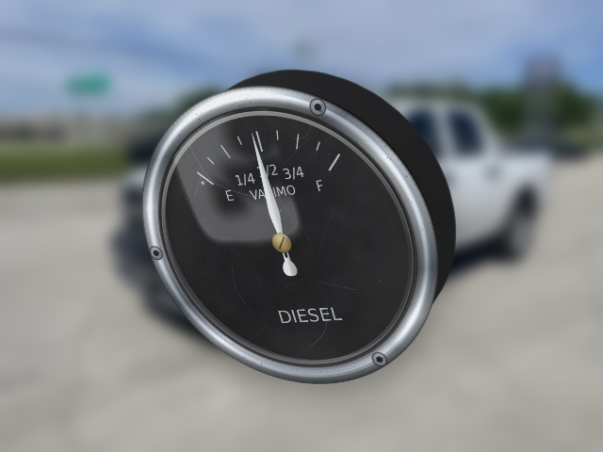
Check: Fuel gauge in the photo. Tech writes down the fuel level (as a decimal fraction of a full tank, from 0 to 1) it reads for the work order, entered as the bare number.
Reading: 0.5
